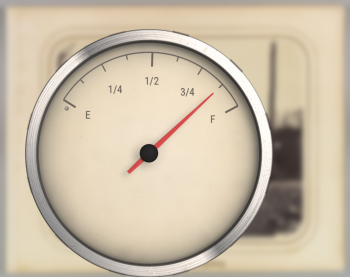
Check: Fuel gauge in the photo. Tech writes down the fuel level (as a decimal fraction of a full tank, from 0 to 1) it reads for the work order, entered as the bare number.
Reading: 0.875
